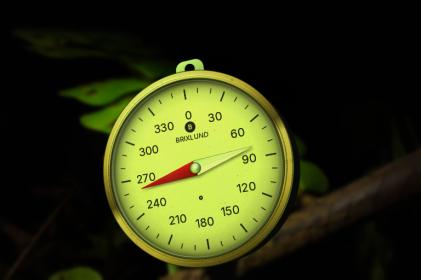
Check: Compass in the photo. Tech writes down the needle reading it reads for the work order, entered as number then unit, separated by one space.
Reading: 260 °
